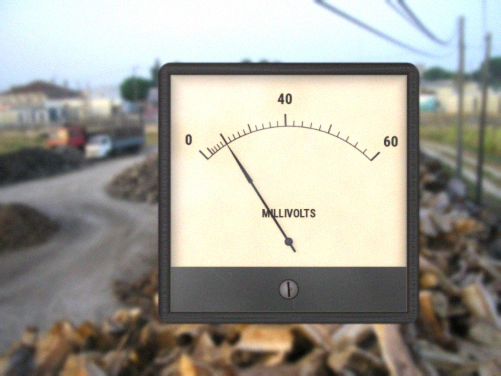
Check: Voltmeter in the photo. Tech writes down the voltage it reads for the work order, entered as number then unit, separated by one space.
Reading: 20 mV
